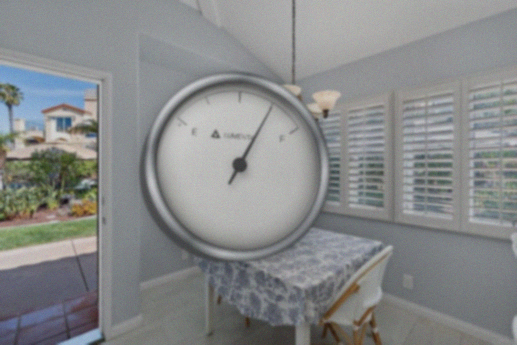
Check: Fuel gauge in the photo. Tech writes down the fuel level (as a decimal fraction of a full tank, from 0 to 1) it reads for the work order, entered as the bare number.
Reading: 0.75
